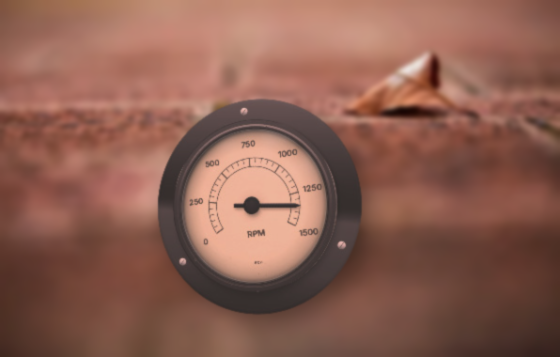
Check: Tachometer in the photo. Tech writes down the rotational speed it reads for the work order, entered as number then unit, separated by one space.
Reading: 1350 rpm
